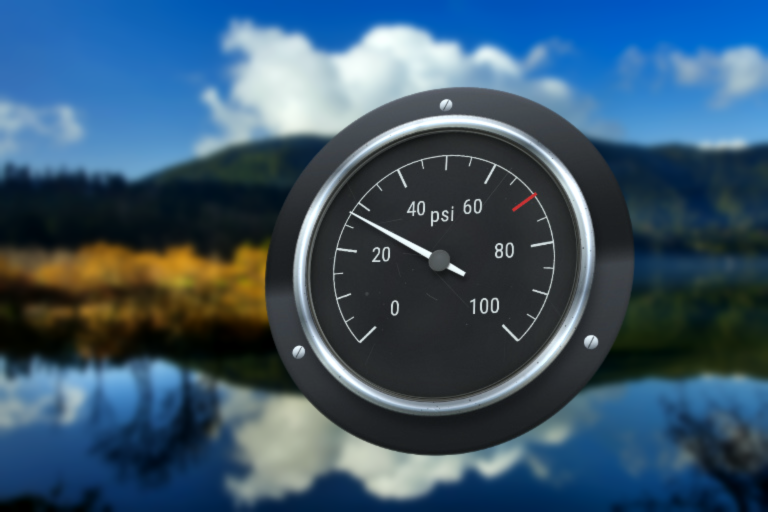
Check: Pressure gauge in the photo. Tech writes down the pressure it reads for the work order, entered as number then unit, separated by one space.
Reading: 27.5 psi
